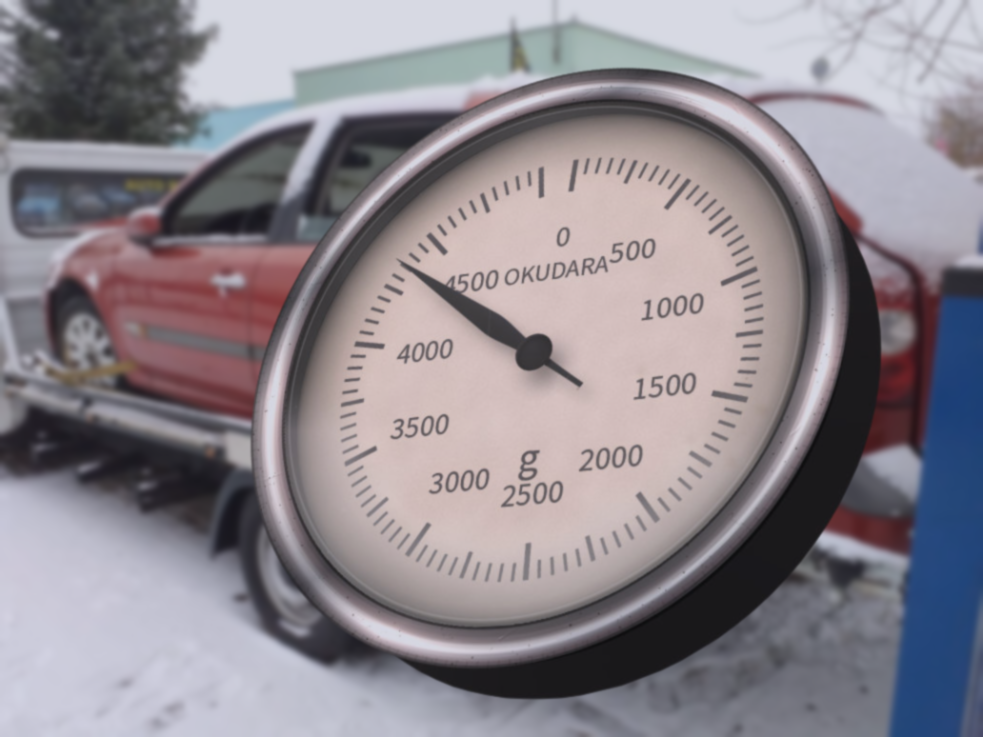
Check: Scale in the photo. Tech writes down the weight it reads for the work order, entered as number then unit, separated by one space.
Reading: 4350 g
